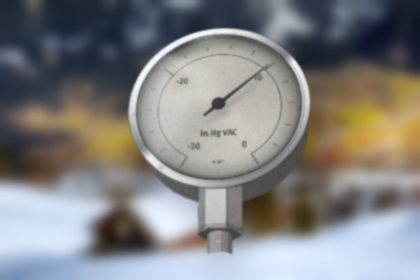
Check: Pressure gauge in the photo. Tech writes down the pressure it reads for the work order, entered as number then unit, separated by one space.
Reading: -10 inHg
